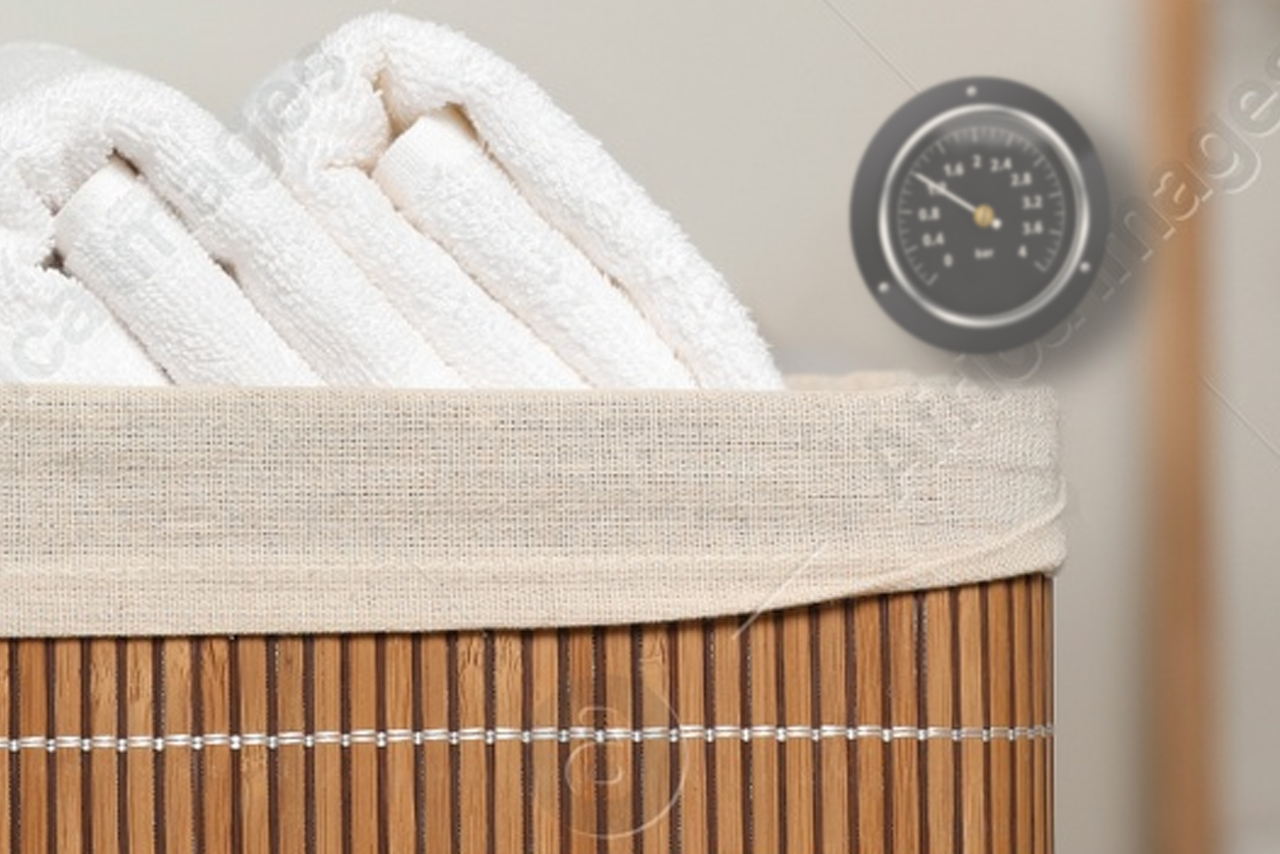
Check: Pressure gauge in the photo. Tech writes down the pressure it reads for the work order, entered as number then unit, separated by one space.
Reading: 1.2 bar
